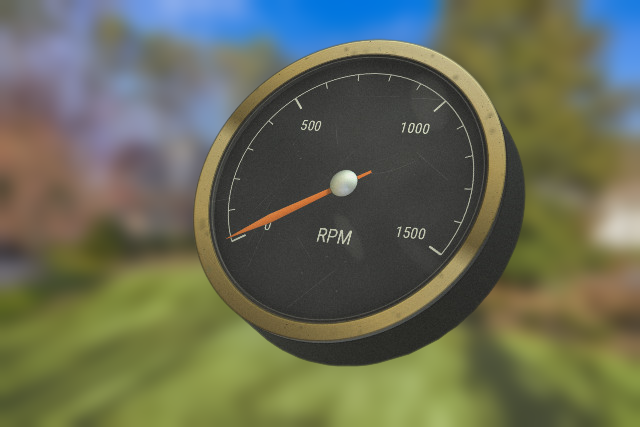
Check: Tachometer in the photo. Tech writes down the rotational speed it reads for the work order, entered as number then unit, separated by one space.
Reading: 0 rpm
